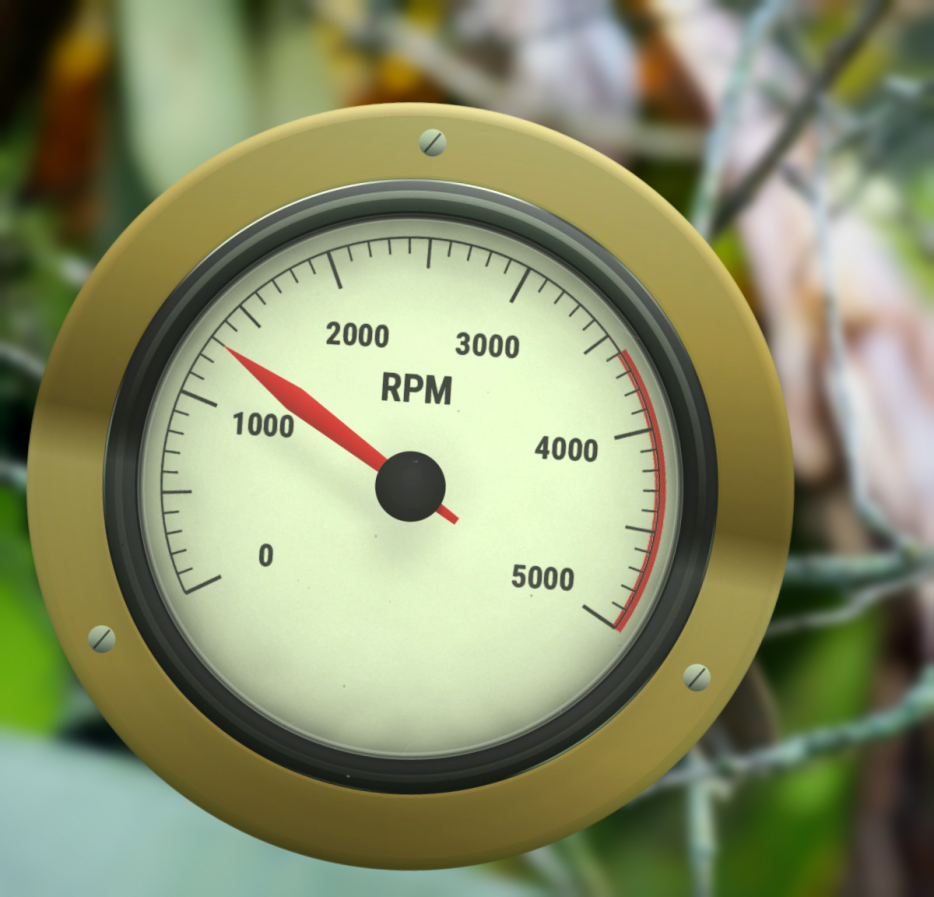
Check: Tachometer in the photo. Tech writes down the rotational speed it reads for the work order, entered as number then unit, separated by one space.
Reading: 1300 rpm
